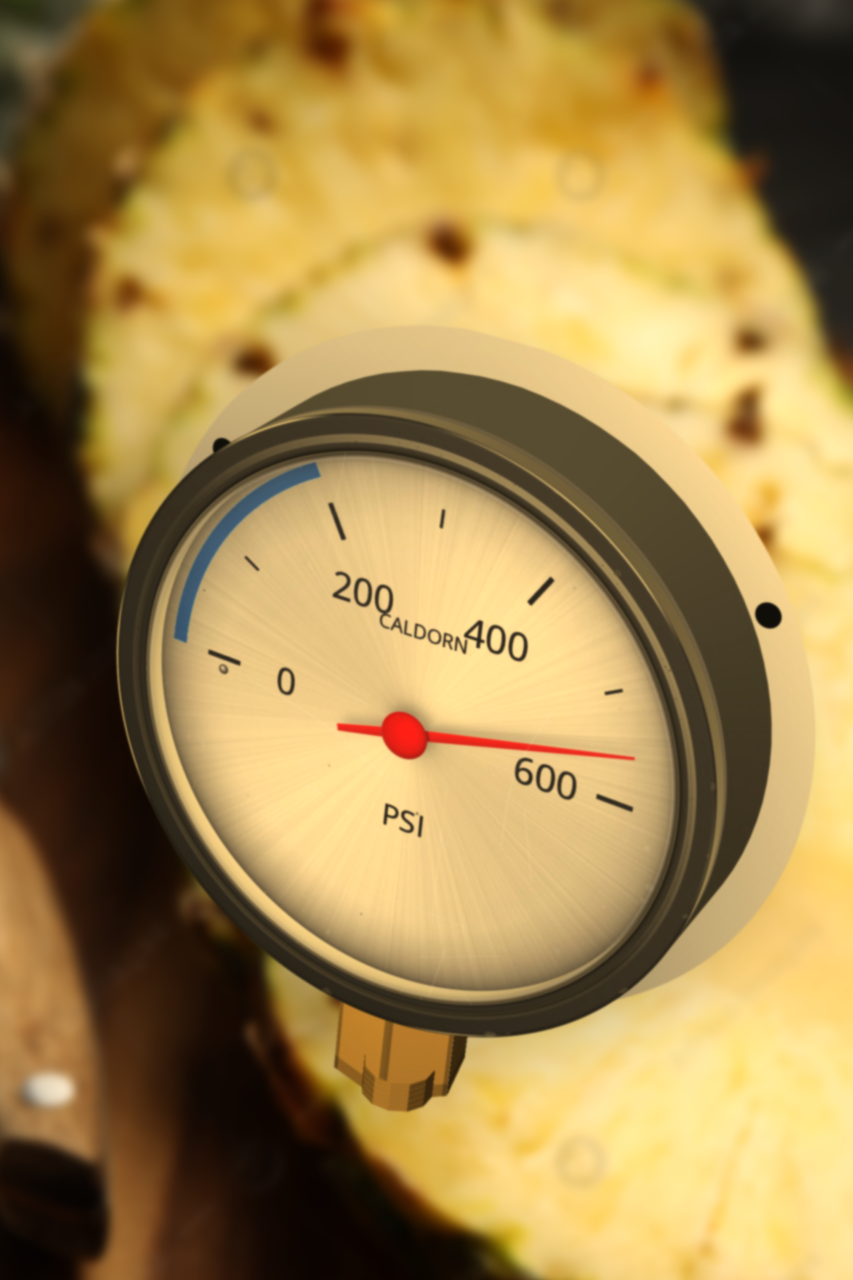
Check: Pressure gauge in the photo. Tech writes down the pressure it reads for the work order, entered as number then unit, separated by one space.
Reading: 550 psi
